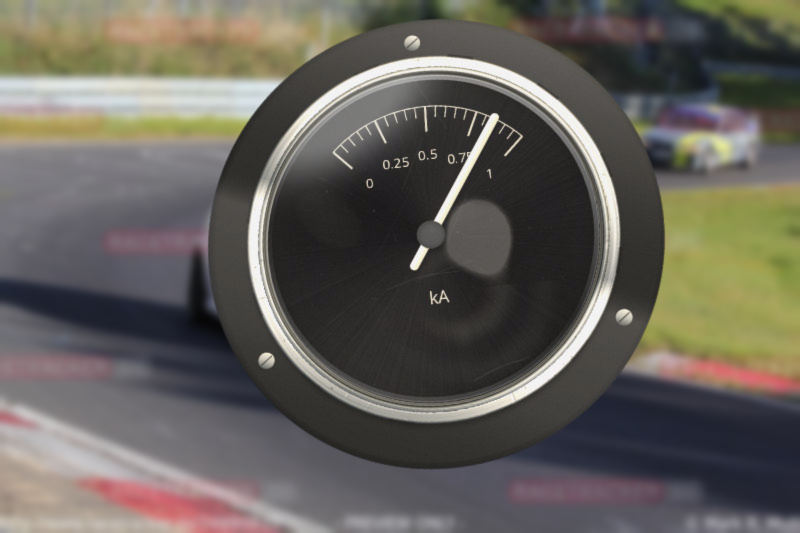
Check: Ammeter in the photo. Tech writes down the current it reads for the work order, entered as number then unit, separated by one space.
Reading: 0.85 kA
